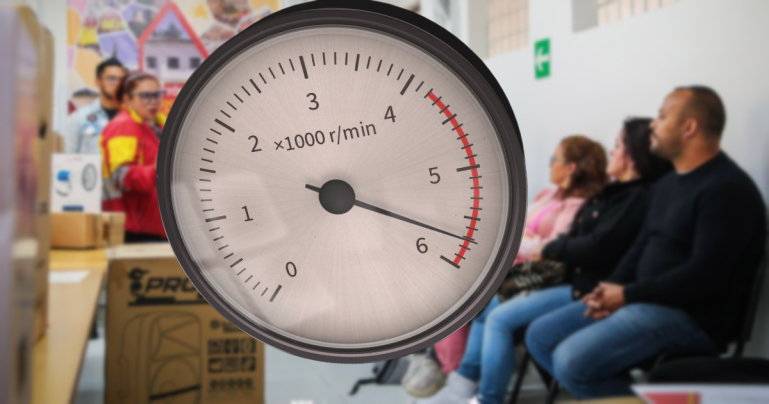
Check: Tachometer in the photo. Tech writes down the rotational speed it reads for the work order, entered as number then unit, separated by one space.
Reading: 5700 rpm
